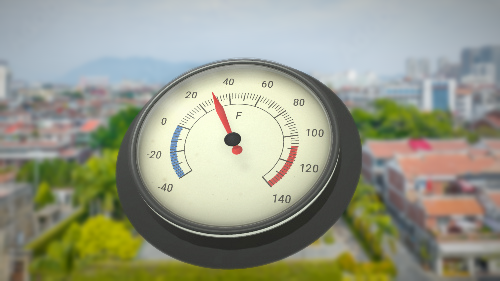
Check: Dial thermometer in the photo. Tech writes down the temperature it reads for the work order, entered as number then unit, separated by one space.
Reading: 30 °F
